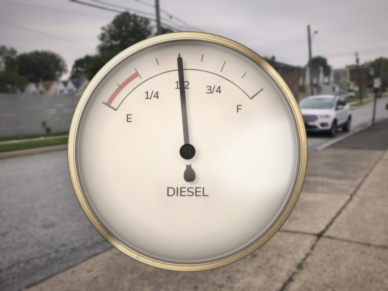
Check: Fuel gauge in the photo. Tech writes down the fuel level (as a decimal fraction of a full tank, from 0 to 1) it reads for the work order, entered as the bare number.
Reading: 0.5
